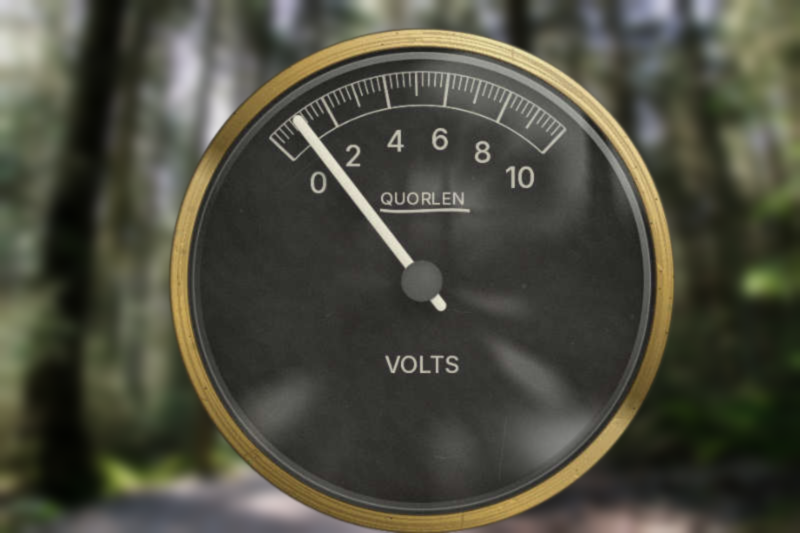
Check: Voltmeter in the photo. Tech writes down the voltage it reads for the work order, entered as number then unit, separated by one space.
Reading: 1 V
